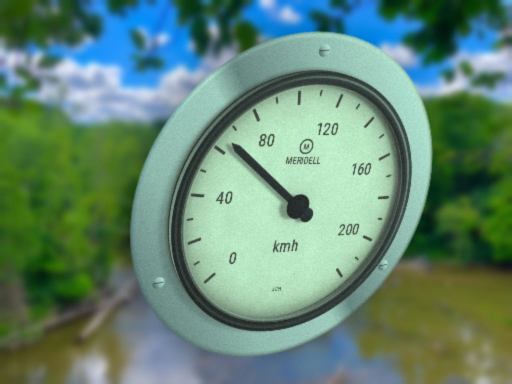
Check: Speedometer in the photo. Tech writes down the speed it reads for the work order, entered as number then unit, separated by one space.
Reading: 65 km/h
